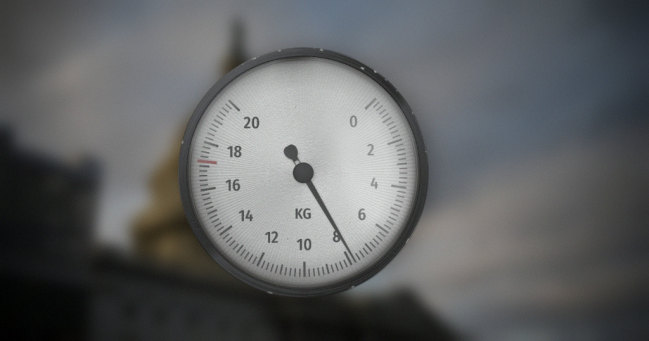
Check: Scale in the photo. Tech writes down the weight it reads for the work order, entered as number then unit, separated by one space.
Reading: 7.8 kg
